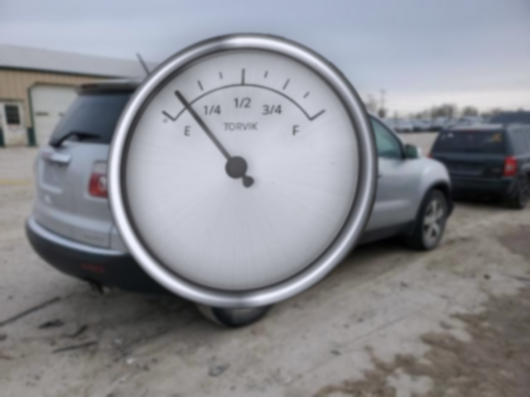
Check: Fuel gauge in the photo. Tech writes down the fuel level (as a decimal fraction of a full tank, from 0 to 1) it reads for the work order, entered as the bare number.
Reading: 0.125
